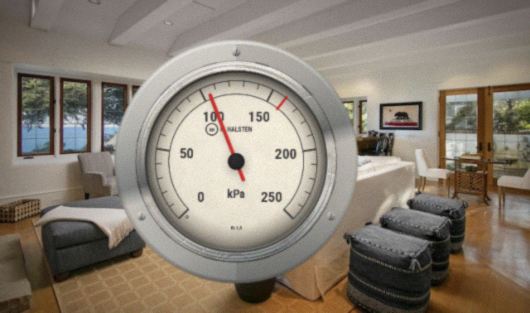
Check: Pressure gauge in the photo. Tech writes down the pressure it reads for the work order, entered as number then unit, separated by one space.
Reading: 105 kPa
